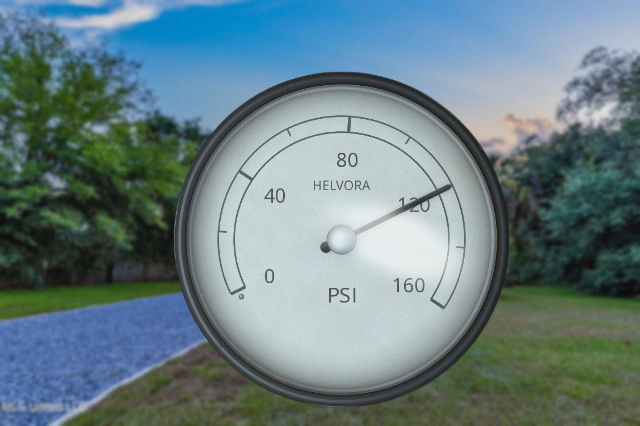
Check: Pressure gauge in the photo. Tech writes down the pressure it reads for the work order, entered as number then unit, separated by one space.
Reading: 120 psi
